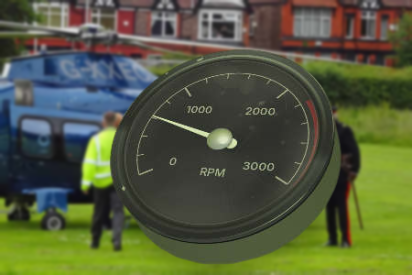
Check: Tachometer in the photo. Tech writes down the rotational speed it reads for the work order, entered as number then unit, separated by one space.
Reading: 600 rpm
